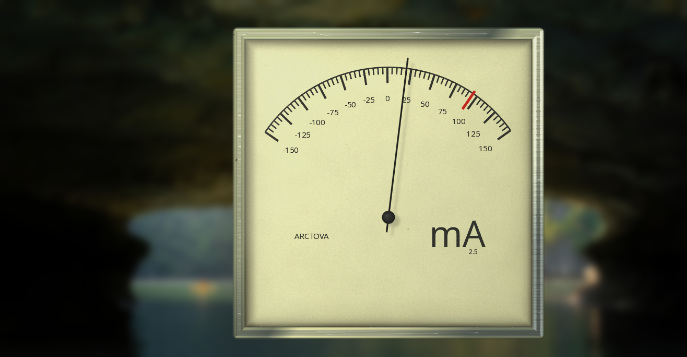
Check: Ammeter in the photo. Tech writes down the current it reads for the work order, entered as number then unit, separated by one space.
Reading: 20 mA
